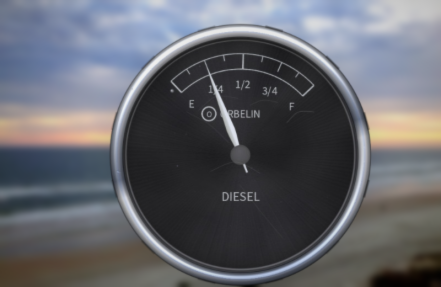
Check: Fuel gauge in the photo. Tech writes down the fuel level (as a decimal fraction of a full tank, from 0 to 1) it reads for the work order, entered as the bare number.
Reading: 0.25
